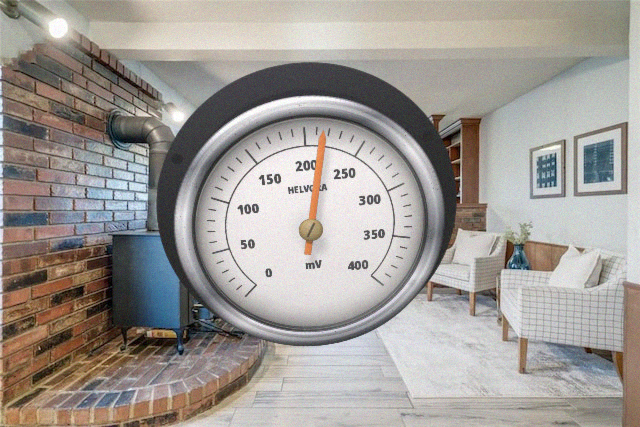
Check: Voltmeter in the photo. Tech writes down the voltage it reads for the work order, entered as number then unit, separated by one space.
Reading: 215 mV
